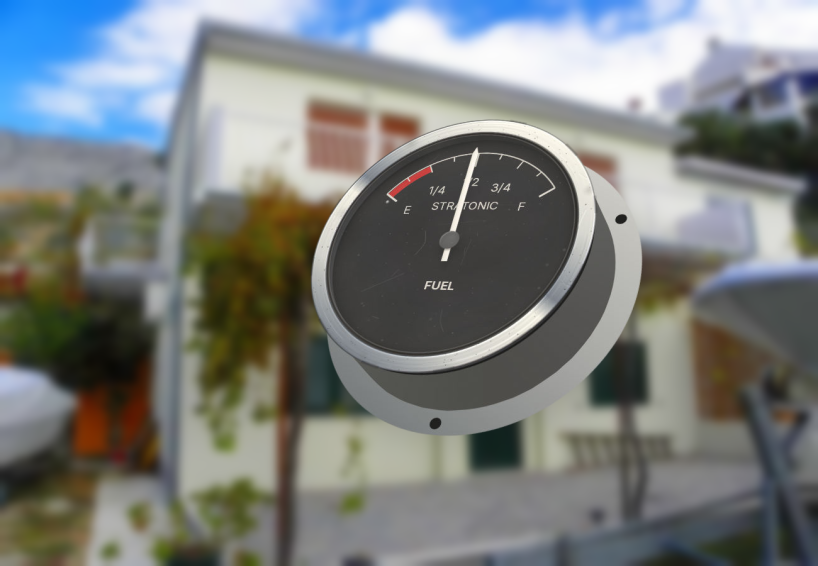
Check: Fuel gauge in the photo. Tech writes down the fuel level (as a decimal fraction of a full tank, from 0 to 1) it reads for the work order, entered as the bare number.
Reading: 0.5
